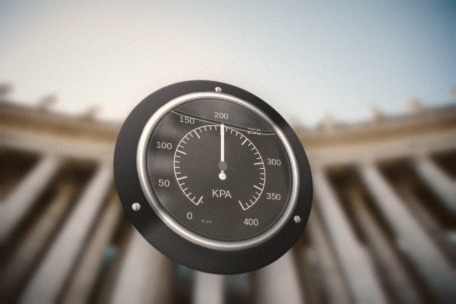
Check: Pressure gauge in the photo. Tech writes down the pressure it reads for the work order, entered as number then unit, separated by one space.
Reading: 200 kPa
